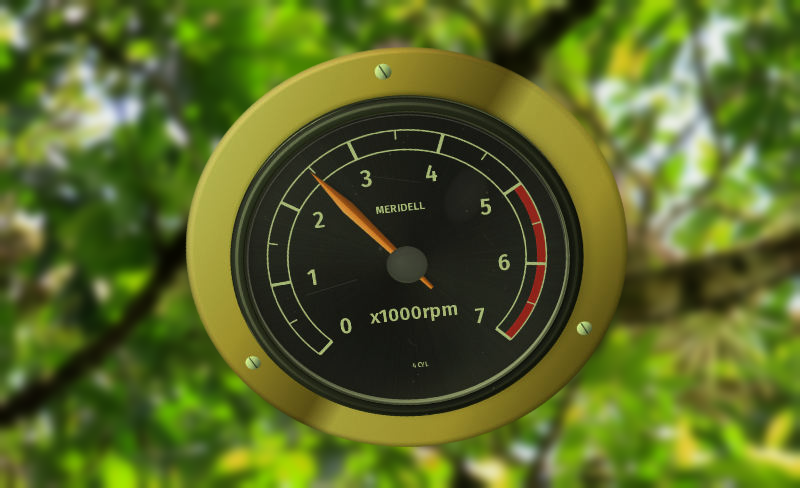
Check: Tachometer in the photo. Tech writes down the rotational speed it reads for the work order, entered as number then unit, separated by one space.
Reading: 2500 rpm
